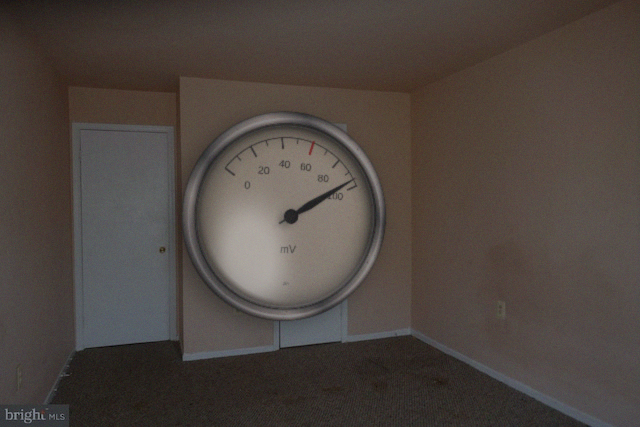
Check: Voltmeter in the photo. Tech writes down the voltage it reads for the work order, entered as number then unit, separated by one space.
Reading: 95 mV
